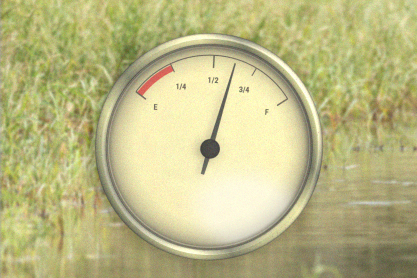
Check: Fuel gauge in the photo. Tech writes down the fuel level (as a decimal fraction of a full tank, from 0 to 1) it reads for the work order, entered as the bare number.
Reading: 0.625
